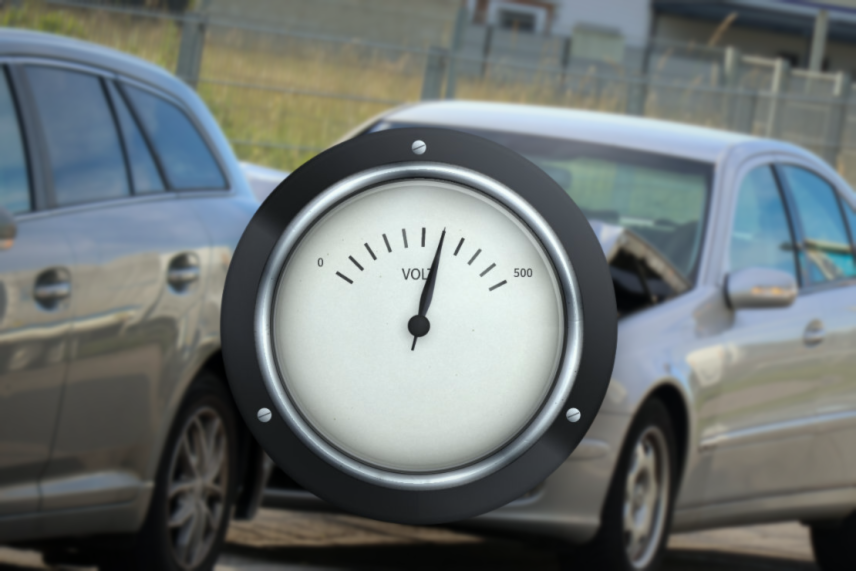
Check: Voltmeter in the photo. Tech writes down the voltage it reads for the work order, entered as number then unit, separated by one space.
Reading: 300 V
